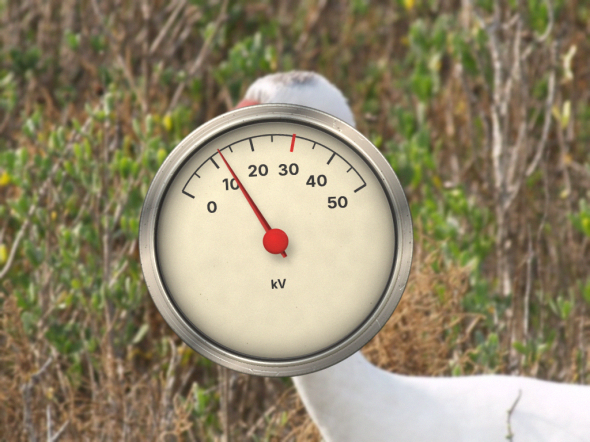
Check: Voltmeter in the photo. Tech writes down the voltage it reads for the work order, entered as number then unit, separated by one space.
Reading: 12.5 kV
